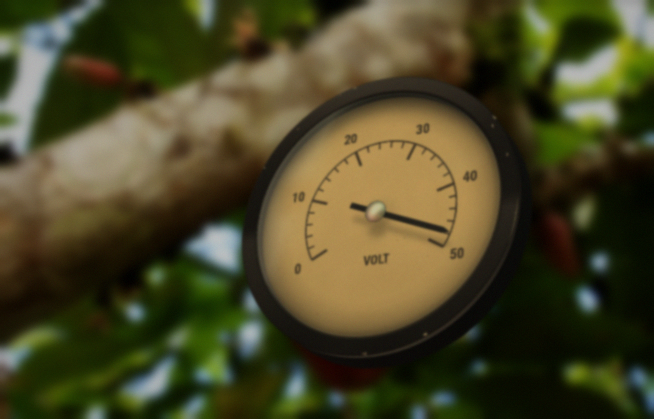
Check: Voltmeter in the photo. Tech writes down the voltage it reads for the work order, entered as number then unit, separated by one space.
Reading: 48 V
